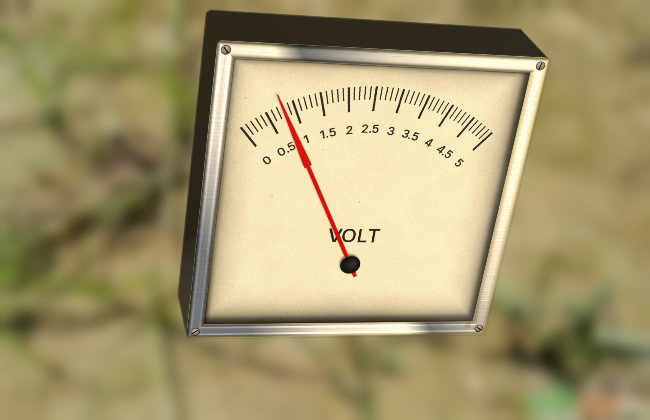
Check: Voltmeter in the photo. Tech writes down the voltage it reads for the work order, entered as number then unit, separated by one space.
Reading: 0.8 V
